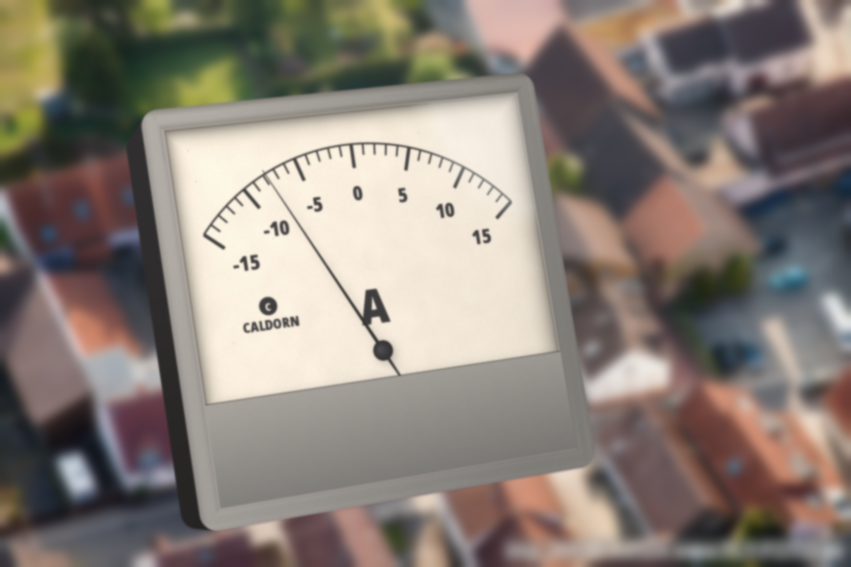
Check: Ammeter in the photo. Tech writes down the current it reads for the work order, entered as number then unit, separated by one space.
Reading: -8 A
